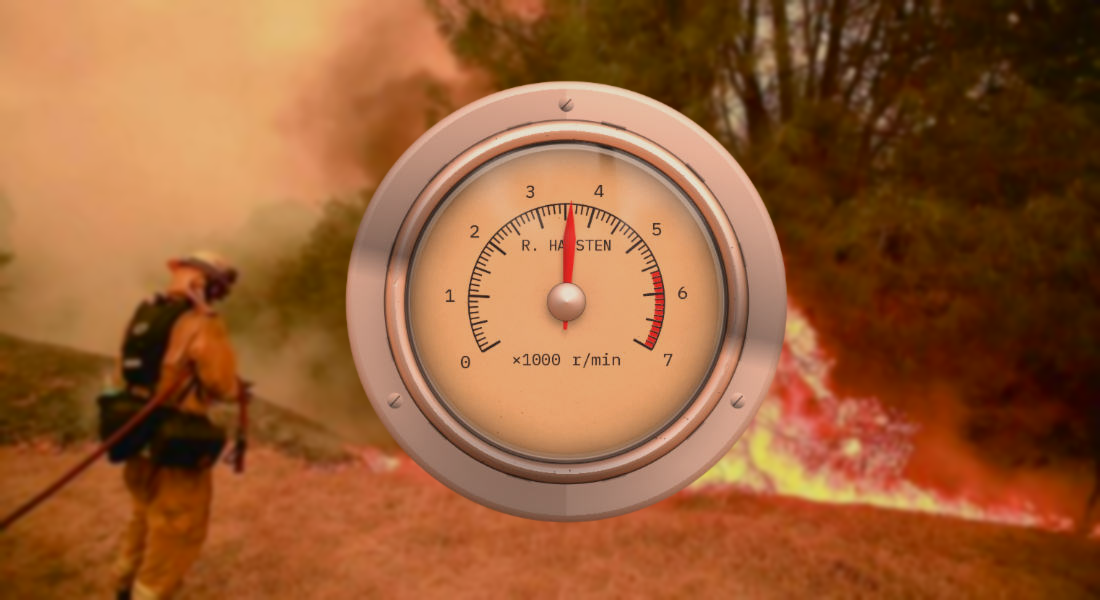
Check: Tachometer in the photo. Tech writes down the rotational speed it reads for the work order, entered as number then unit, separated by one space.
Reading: 3600 rpm
